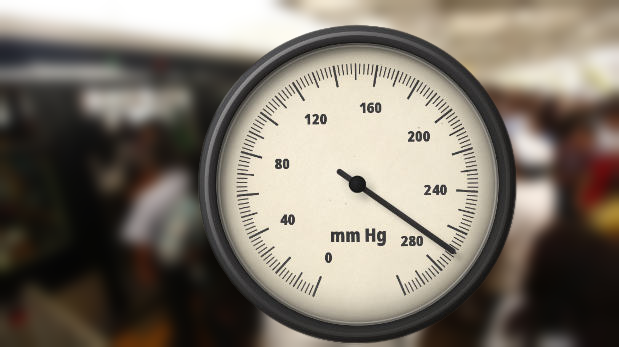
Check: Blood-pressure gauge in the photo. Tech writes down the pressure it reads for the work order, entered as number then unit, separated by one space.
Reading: 270 mmHg
